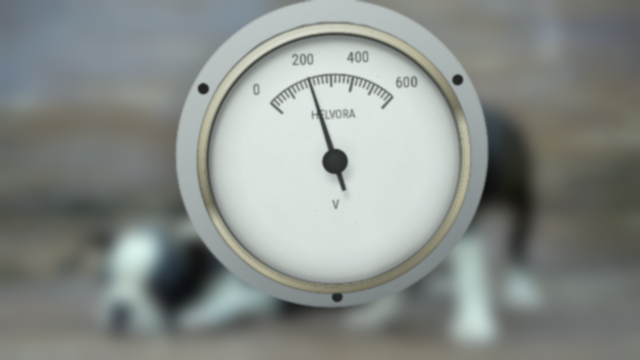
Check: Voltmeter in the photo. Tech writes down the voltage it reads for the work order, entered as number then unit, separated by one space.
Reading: 200 V
